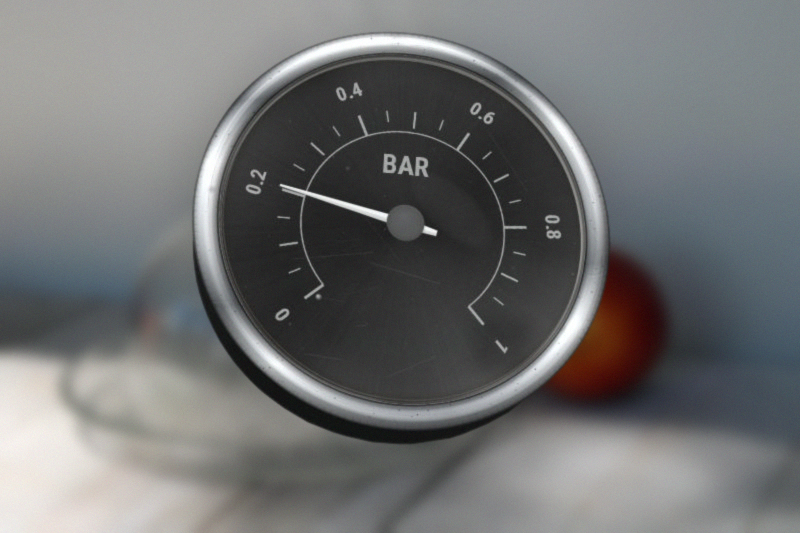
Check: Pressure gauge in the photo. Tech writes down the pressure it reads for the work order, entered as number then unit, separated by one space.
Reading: 0.2 bar
